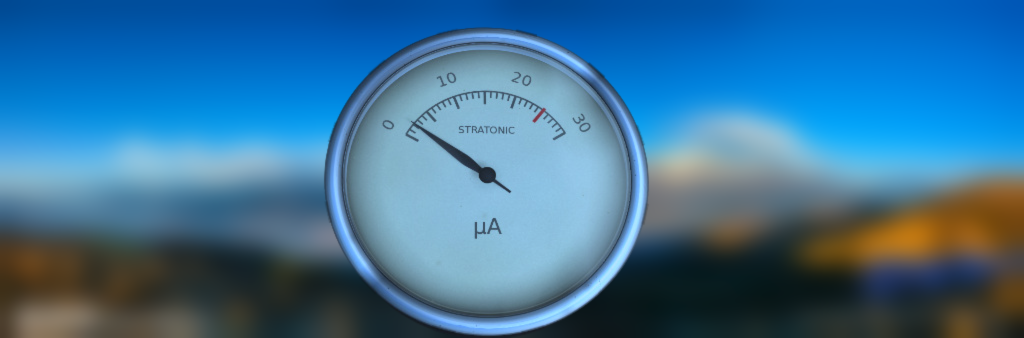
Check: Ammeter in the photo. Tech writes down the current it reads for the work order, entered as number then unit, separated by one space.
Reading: 2 µA
